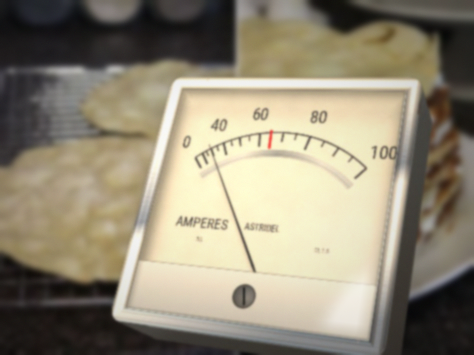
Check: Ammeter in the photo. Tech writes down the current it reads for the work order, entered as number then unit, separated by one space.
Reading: 30 A
